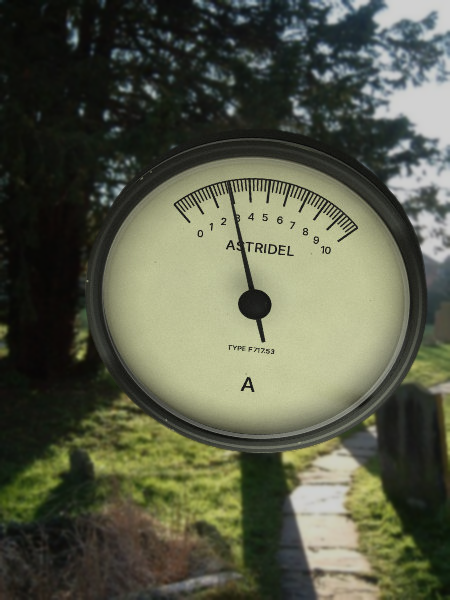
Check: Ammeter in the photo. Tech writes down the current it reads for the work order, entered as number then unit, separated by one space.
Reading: 3 A
